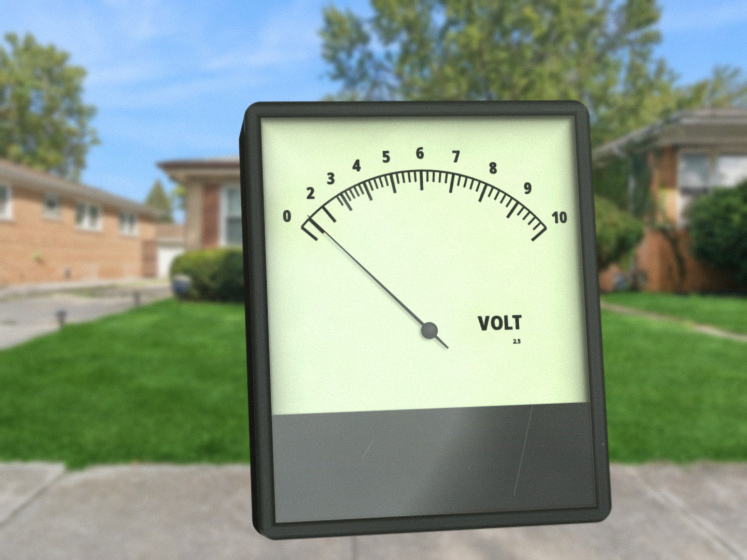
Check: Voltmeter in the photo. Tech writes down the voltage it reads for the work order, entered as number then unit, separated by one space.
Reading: 1 V
